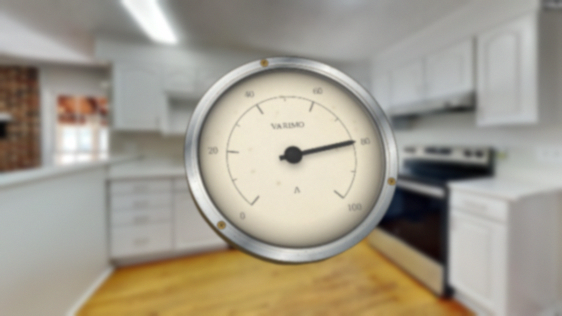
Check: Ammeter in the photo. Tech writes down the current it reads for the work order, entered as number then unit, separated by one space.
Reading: 80 A
